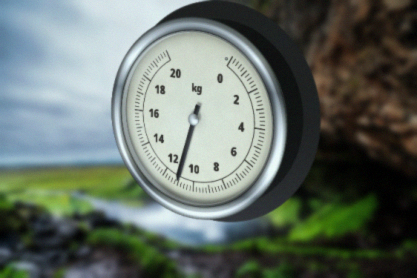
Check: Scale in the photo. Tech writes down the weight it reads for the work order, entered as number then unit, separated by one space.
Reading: 11 kg
